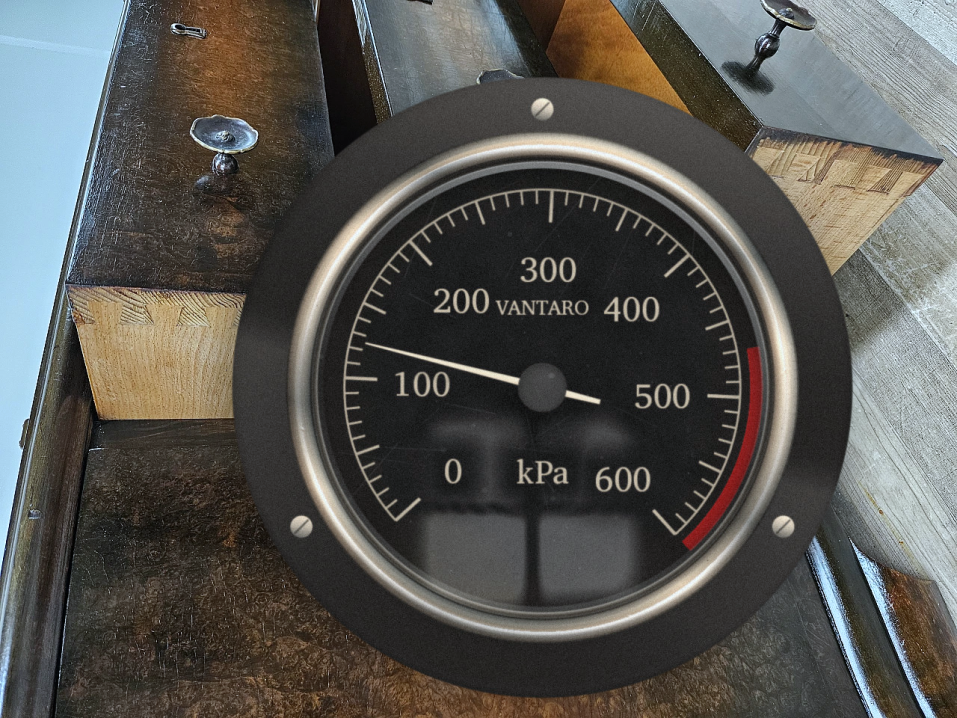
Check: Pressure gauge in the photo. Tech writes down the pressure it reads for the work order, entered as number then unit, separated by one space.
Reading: 125 kPa
